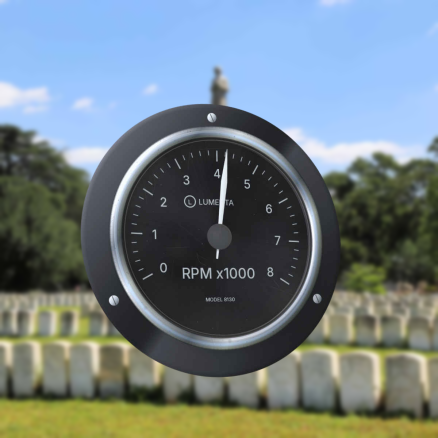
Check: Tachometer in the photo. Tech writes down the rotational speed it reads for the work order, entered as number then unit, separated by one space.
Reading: 4200 rpm
